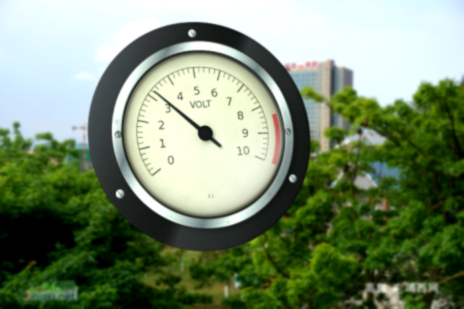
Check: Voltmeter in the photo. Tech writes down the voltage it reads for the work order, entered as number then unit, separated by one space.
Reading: 3.2 V
